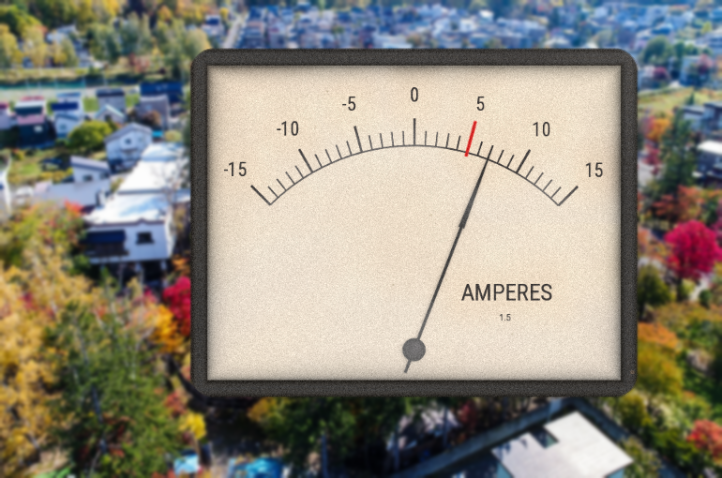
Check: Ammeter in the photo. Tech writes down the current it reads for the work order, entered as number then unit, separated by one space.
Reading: 7 A
